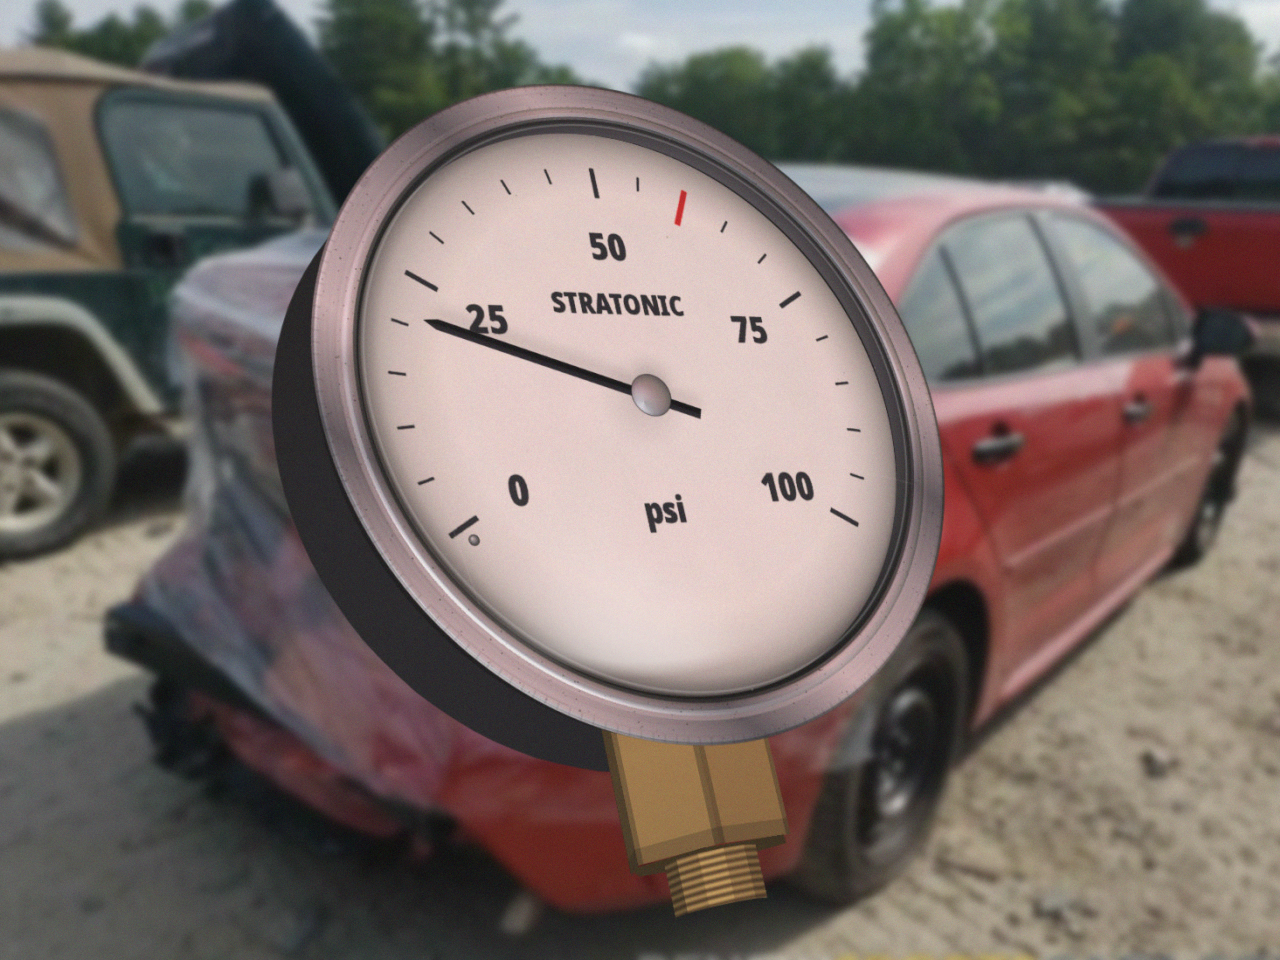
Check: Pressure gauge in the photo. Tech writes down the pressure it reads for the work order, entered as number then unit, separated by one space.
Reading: 20 psi
